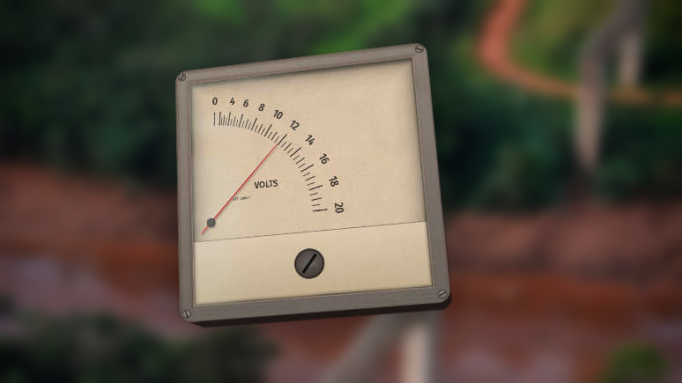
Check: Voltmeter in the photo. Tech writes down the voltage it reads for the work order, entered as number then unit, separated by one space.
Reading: 12 V
